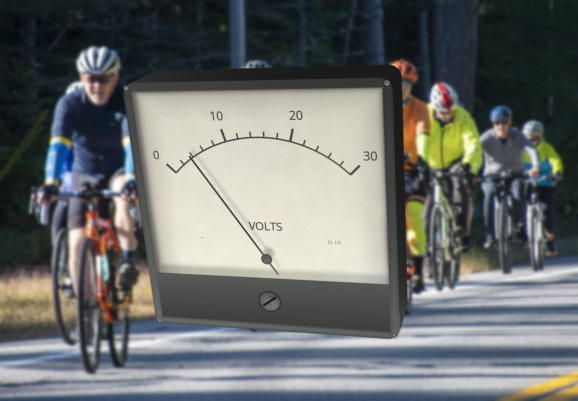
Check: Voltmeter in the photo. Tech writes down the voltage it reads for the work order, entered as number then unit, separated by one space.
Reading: 4 V
